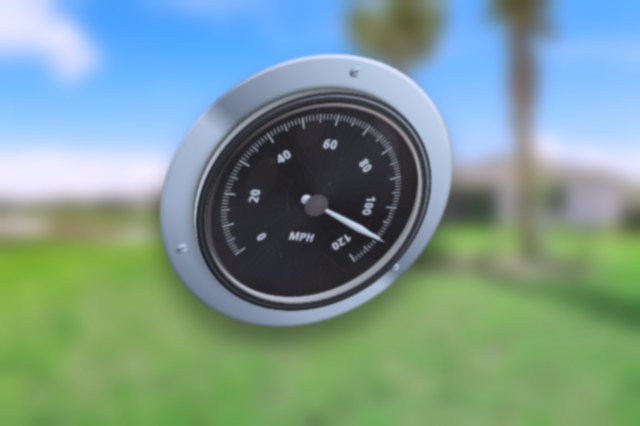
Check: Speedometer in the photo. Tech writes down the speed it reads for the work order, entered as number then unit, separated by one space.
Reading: 110 mph
